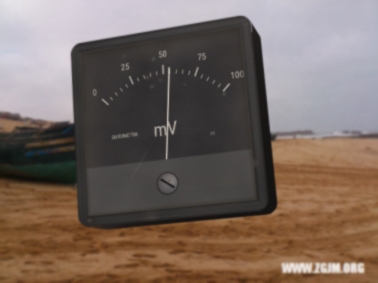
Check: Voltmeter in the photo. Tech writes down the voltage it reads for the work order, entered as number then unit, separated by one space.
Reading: 55 mV
